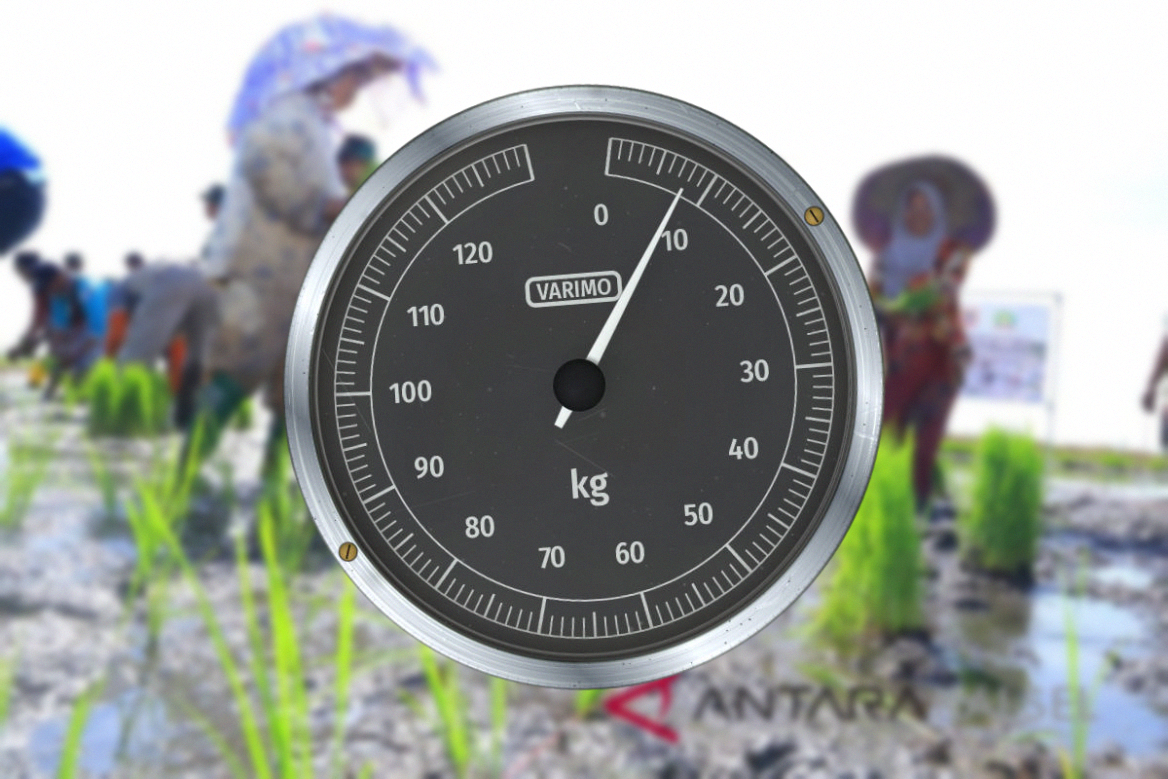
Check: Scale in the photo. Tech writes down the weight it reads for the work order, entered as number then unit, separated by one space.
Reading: 8 kg
